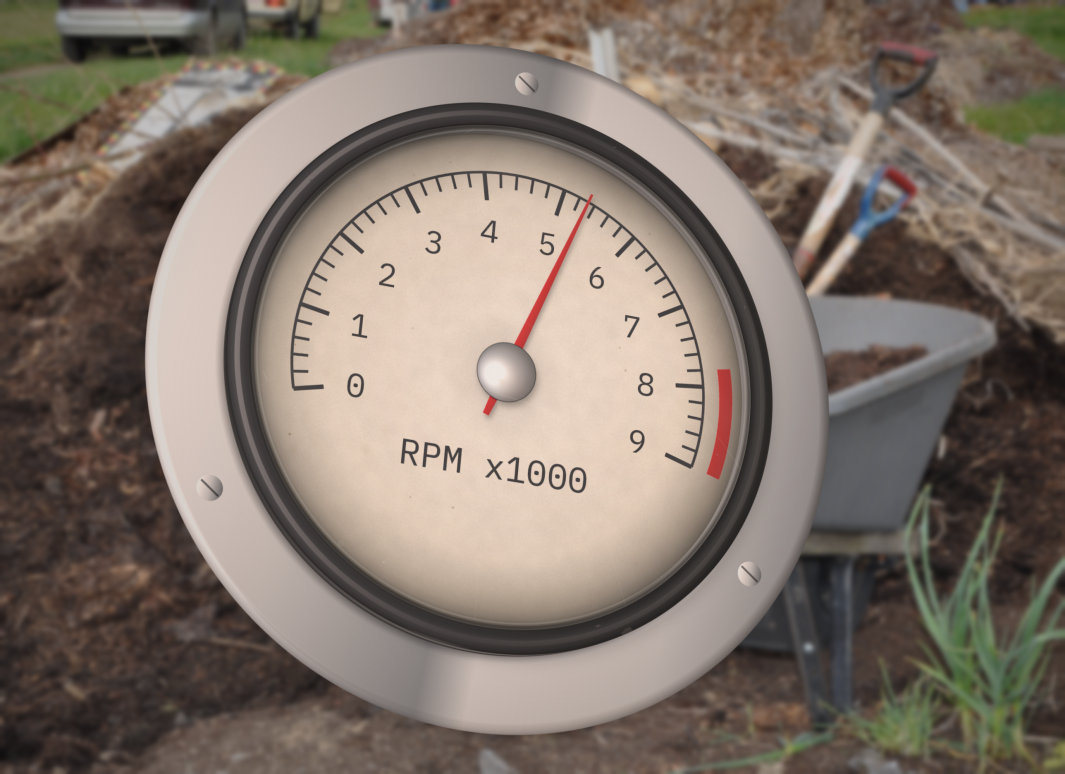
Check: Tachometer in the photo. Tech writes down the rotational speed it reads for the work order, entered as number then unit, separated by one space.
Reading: 5300 rpm
